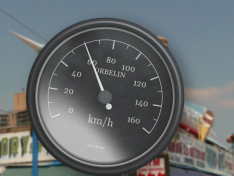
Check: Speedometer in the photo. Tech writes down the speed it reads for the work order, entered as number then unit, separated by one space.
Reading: 60 km/h
